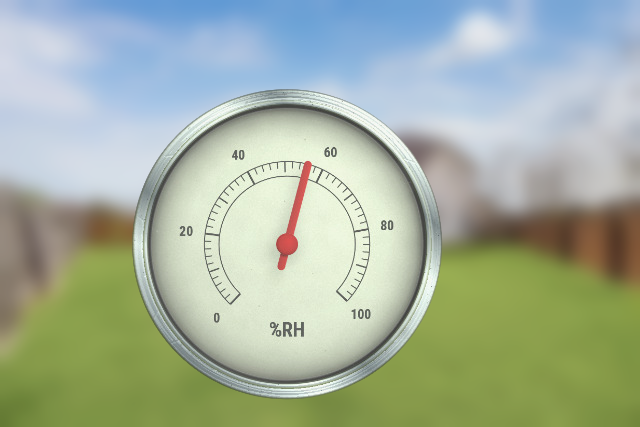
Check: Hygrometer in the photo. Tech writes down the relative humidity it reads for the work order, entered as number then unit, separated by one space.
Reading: 56 %
